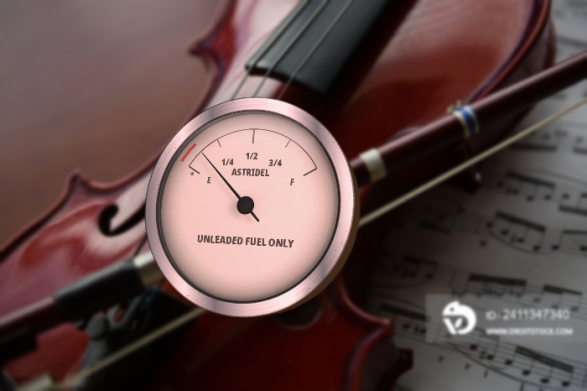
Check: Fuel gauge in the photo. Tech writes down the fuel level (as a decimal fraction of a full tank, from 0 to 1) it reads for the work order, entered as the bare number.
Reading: 0.125
